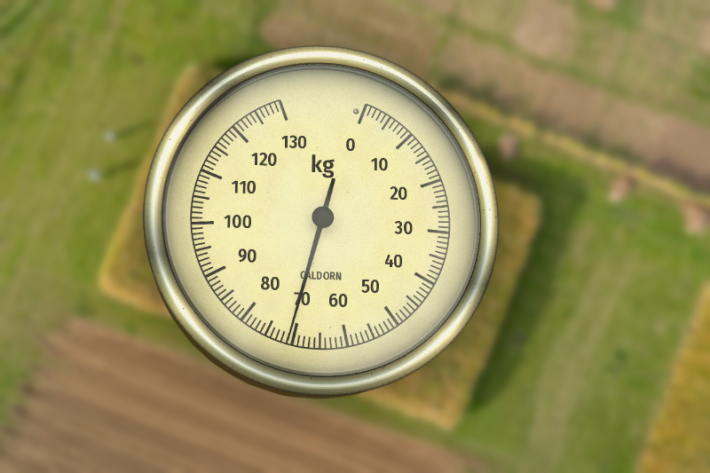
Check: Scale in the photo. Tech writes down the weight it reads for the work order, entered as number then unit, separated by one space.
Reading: 71 kg
